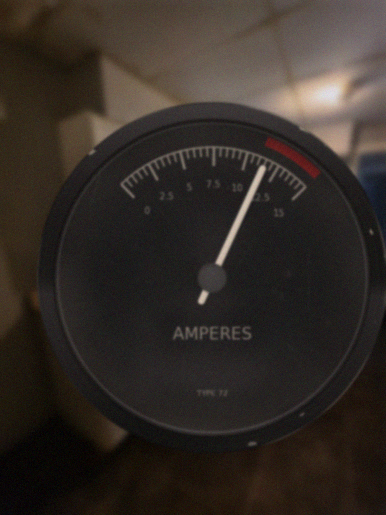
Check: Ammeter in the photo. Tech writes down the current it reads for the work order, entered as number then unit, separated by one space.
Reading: 11.5 A
